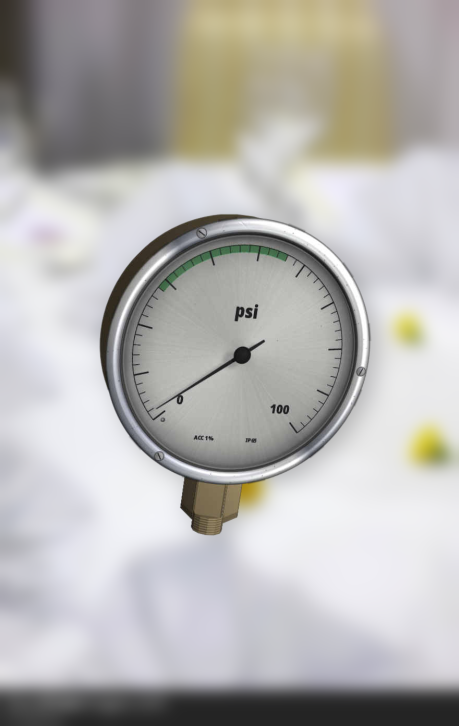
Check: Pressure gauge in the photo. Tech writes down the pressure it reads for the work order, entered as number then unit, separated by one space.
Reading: 2 psi
